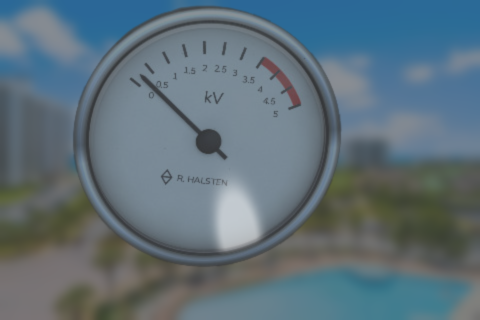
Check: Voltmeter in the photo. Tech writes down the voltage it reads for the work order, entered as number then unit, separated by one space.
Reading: 0.25 kV
